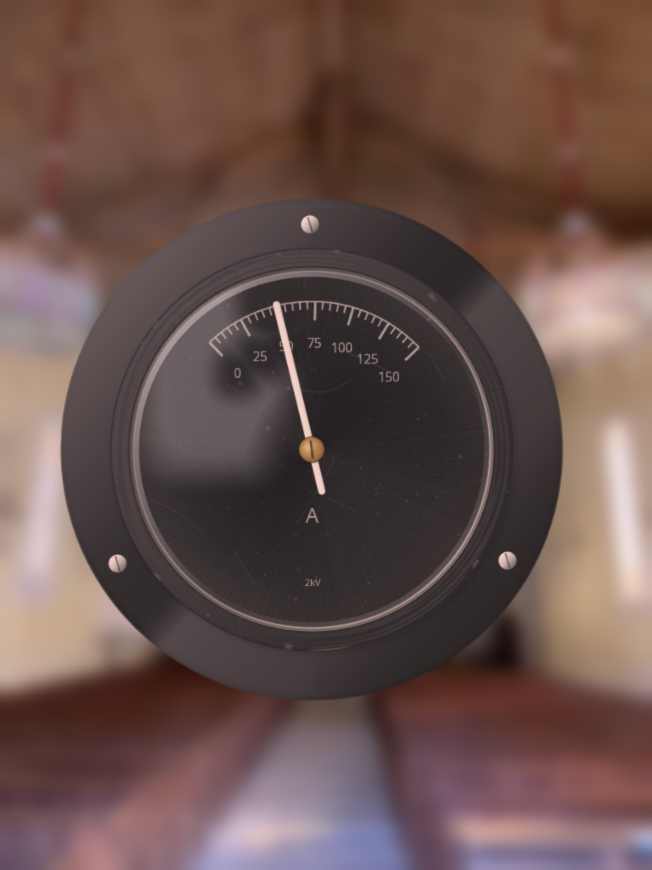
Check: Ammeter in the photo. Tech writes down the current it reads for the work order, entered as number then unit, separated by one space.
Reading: 50 A
